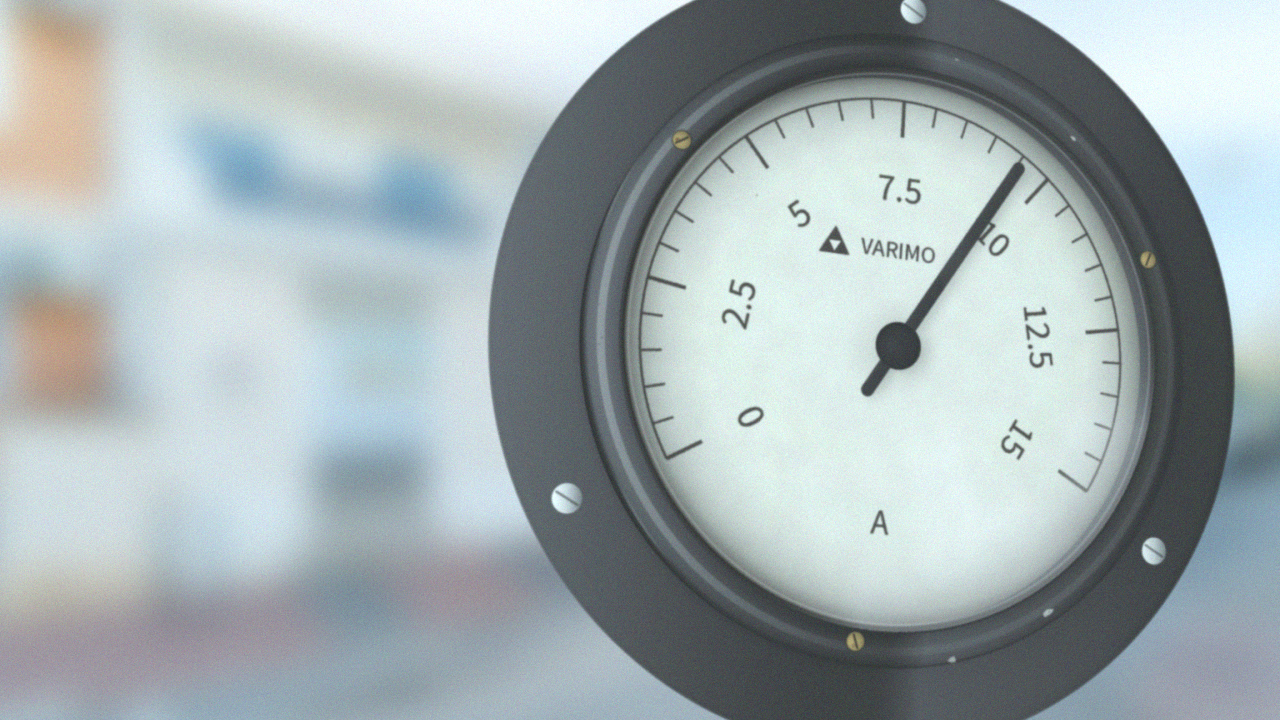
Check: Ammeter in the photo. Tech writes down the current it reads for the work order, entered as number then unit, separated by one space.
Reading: 9.5 A
